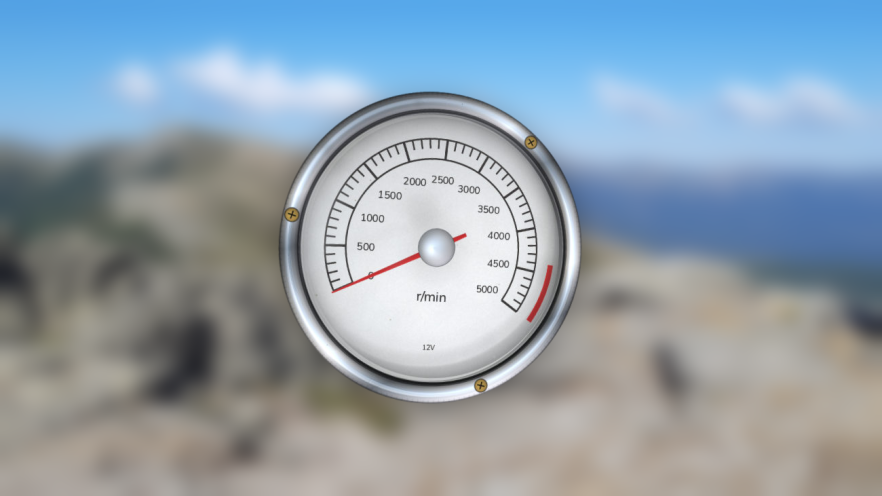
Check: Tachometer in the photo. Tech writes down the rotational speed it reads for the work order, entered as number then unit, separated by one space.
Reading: 0 rpm
